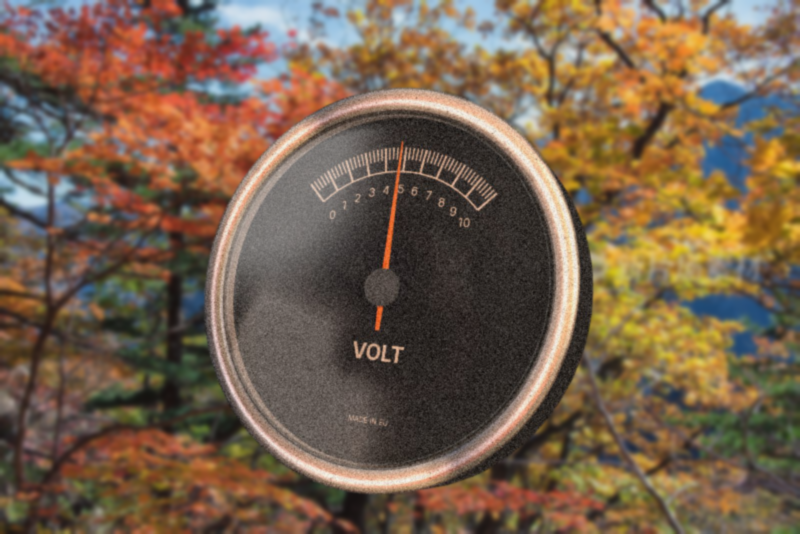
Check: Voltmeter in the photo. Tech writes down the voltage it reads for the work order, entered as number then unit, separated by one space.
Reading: 5 V
